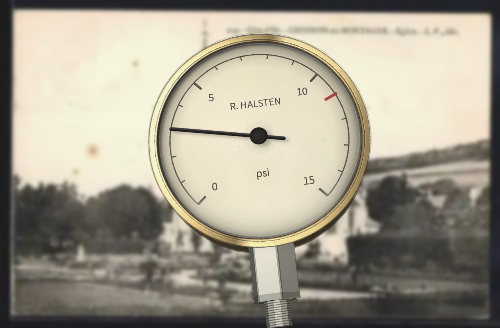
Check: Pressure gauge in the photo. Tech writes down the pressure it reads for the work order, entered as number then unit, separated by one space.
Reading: 3 psi
